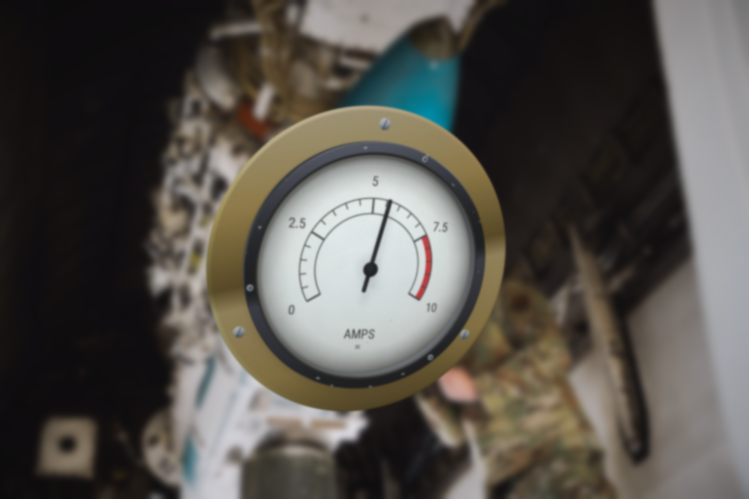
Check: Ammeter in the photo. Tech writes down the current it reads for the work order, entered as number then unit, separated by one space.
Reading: 5.5 A
